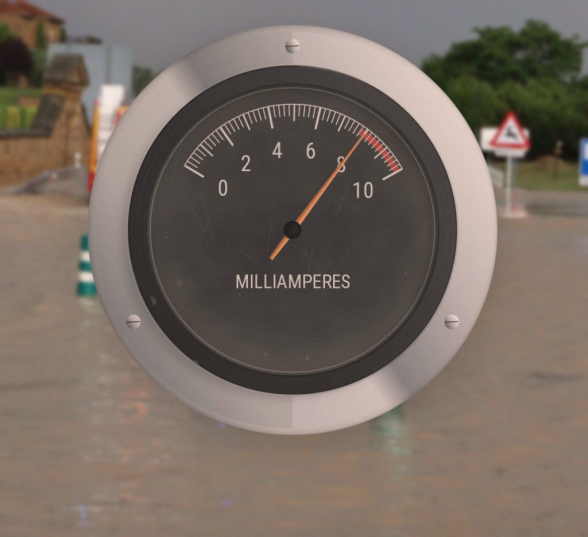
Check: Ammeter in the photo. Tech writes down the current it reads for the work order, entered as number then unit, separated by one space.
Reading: 8 mA
